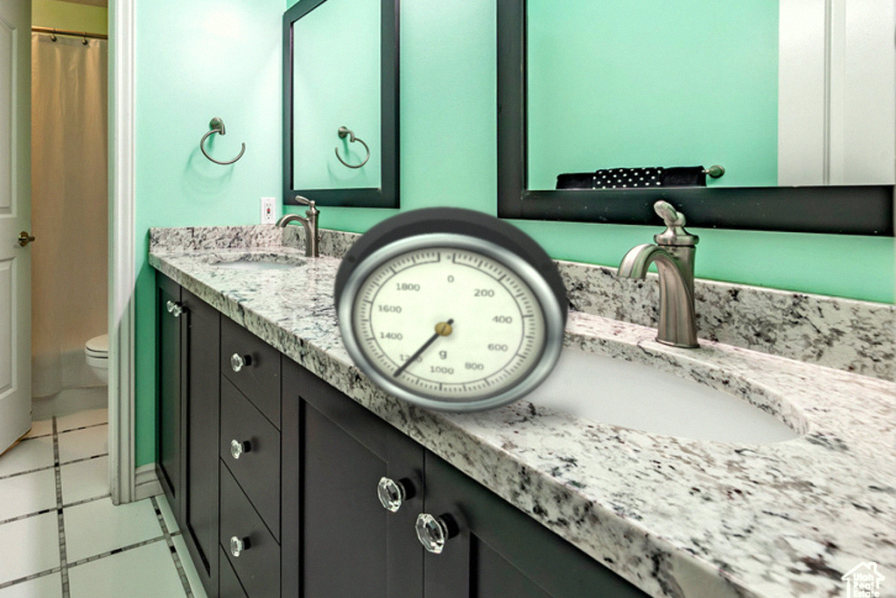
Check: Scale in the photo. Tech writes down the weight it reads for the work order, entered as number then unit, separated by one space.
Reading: 1200 g
